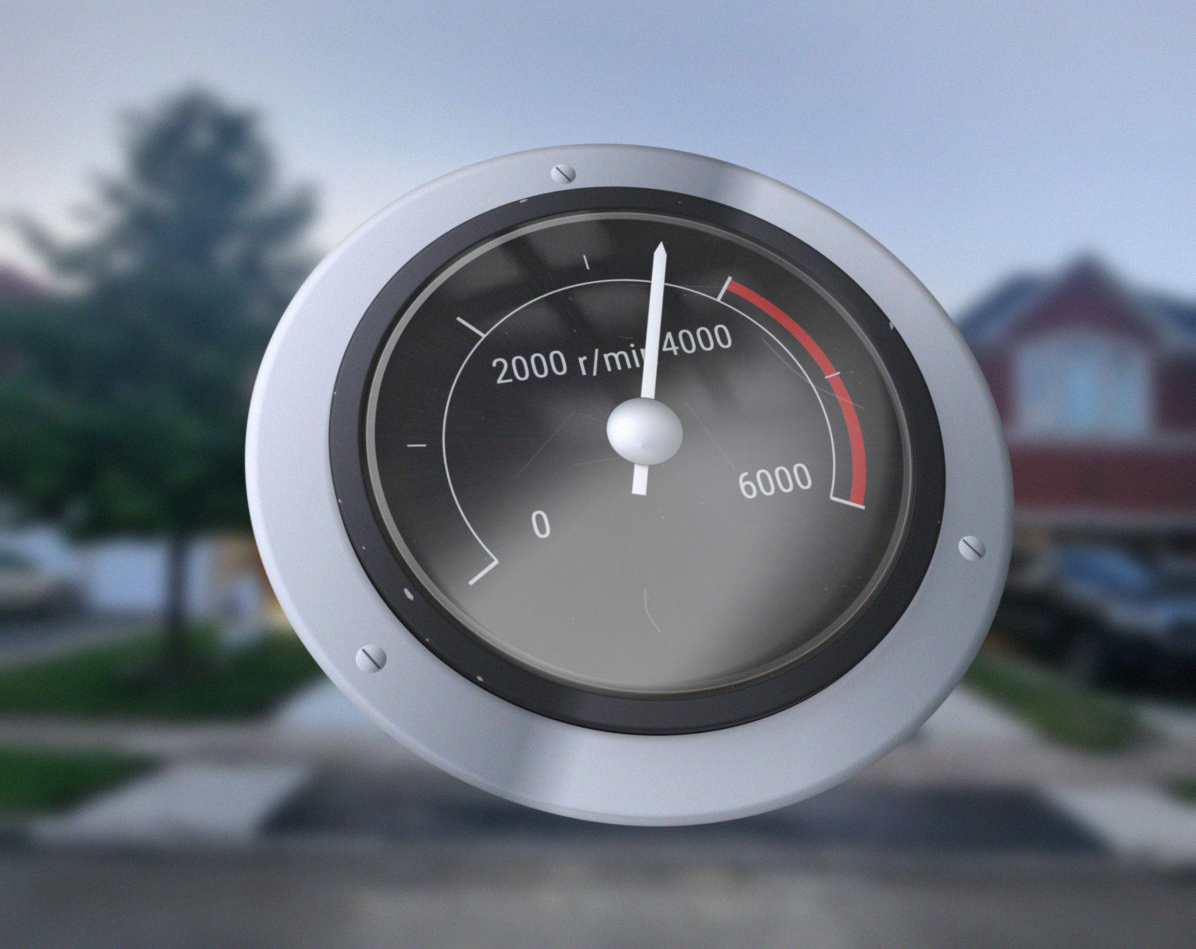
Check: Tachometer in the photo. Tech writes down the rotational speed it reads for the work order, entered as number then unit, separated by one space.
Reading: 3500 rpm
